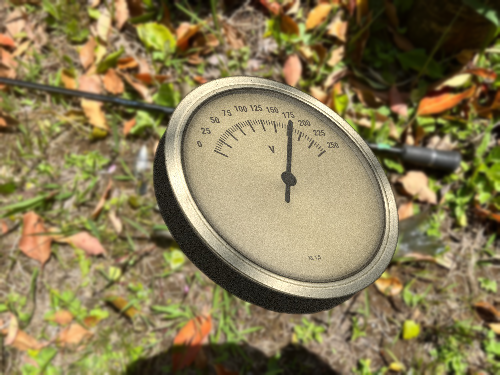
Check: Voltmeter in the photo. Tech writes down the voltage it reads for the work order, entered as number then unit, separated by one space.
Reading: 175 V
